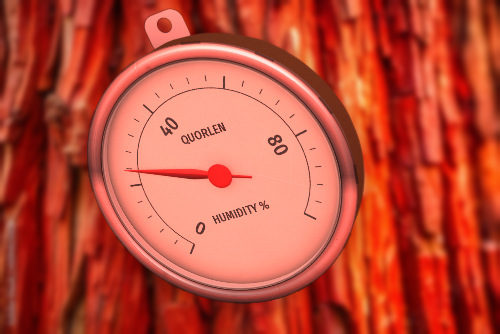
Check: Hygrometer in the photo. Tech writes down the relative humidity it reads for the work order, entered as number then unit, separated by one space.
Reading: 24 %
